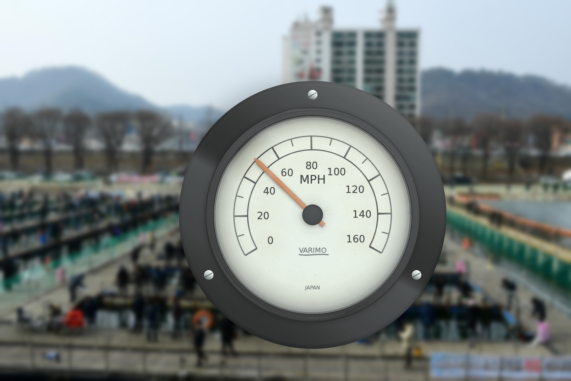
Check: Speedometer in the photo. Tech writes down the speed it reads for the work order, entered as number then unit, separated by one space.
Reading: 50 mph
